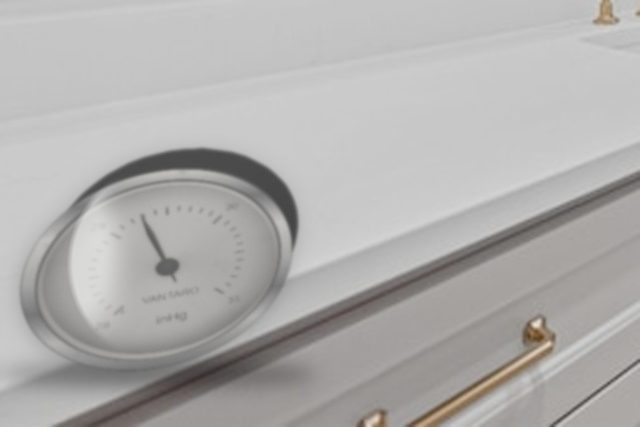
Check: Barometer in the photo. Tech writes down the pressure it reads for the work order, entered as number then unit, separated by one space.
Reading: 29.3 inHg
